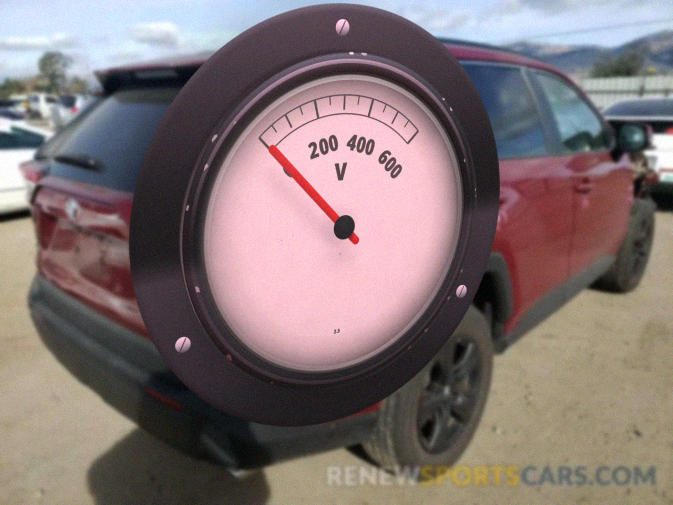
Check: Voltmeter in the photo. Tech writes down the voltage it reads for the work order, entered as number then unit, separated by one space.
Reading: 0 V
